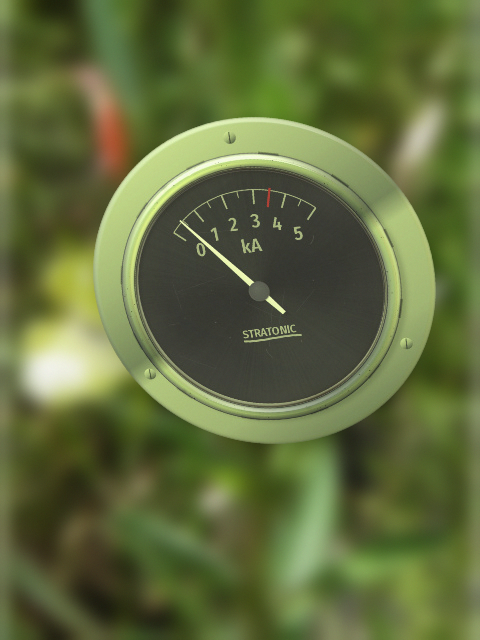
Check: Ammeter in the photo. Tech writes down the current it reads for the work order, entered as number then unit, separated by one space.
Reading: 0.5 kA
